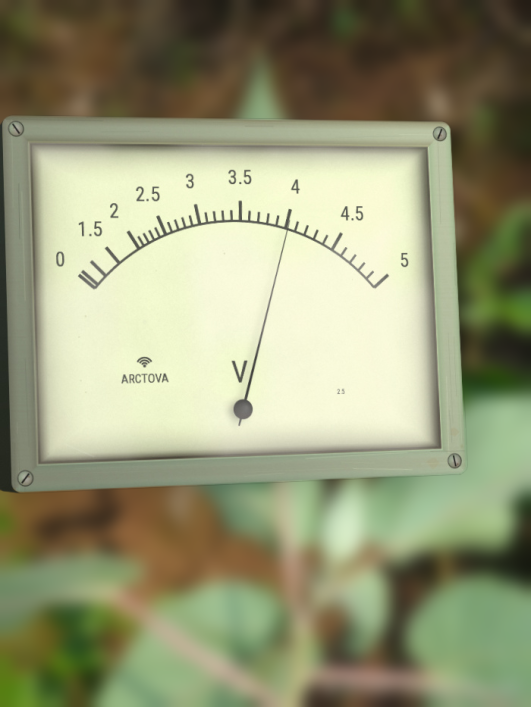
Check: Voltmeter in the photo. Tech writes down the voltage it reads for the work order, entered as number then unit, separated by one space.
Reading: 4 V
